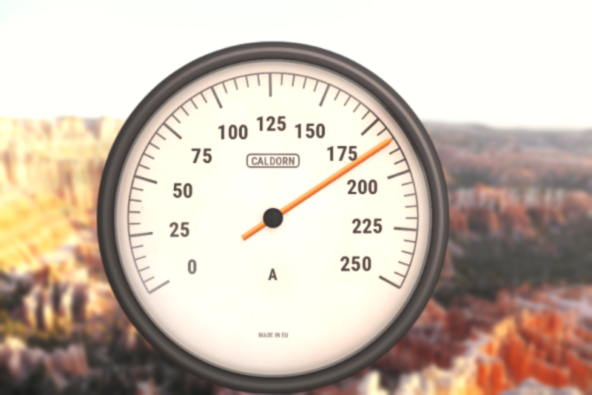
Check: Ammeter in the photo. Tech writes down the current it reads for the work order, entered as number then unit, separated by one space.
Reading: 185 A
